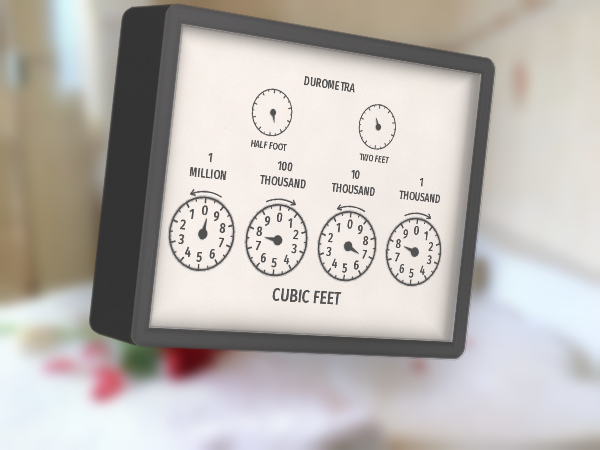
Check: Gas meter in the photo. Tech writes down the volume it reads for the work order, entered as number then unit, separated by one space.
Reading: 976800 ft³
